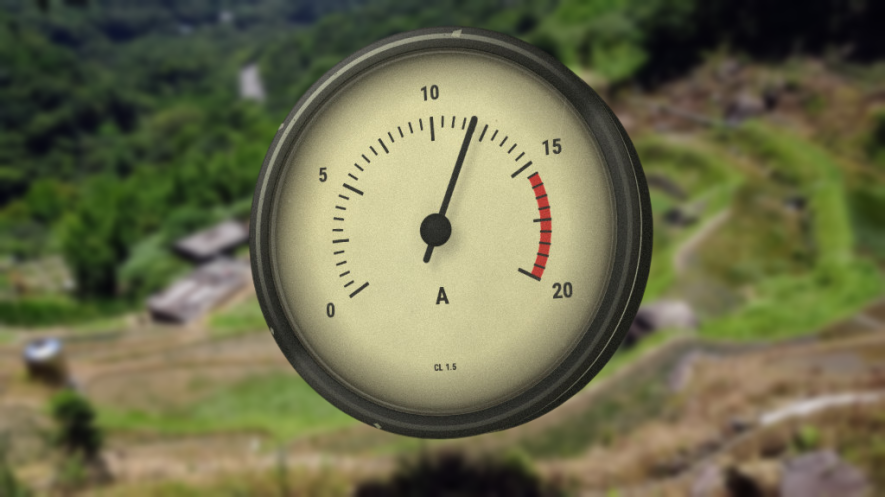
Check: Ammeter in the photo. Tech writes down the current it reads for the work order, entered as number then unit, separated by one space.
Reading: 12 A
